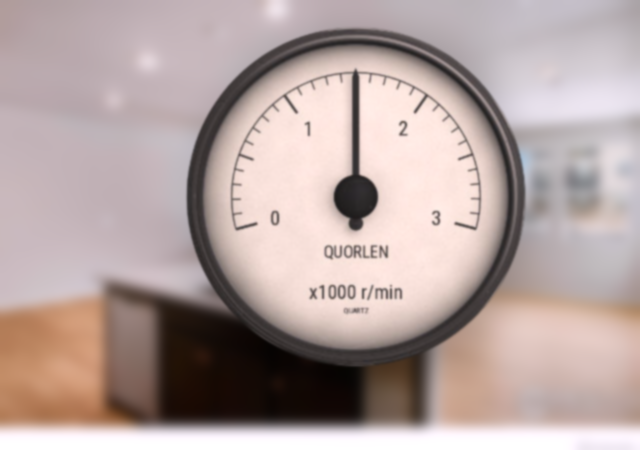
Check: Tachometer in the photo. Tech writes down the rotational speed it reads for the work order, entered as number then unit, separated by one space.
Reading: 1500 rpm
